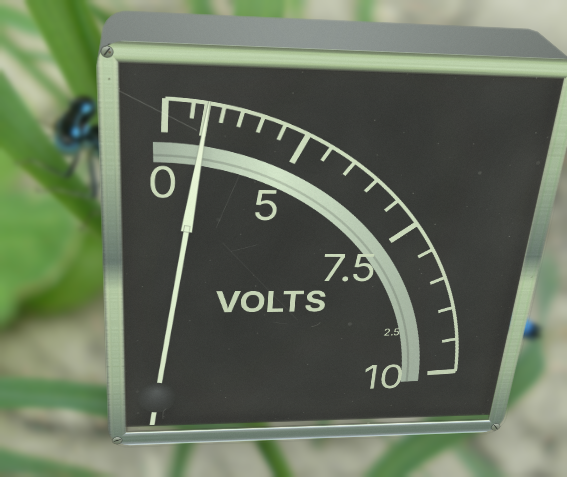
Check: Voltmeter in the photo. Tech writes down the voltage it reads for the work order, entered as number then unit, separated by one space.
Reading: 2.5 V
